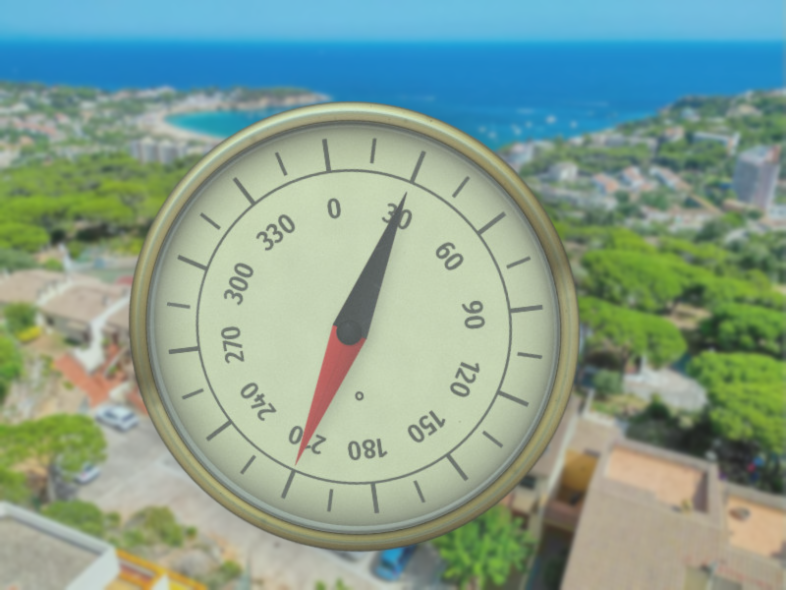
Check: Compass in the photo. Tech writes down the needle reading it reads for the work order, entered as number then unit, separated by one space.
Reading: 210 °
